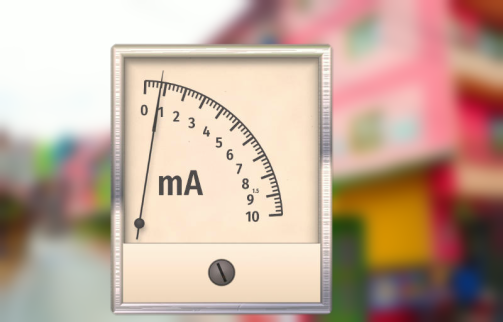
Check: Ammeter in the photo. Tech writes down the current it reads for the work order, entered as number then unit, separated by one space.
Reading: 0.8 mA
